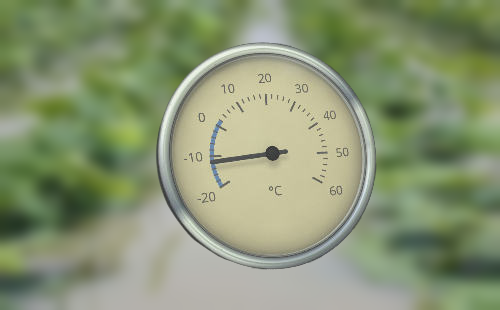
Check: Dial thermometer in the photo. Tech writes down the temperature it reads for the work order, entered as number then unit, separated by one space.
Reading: -12 °C
